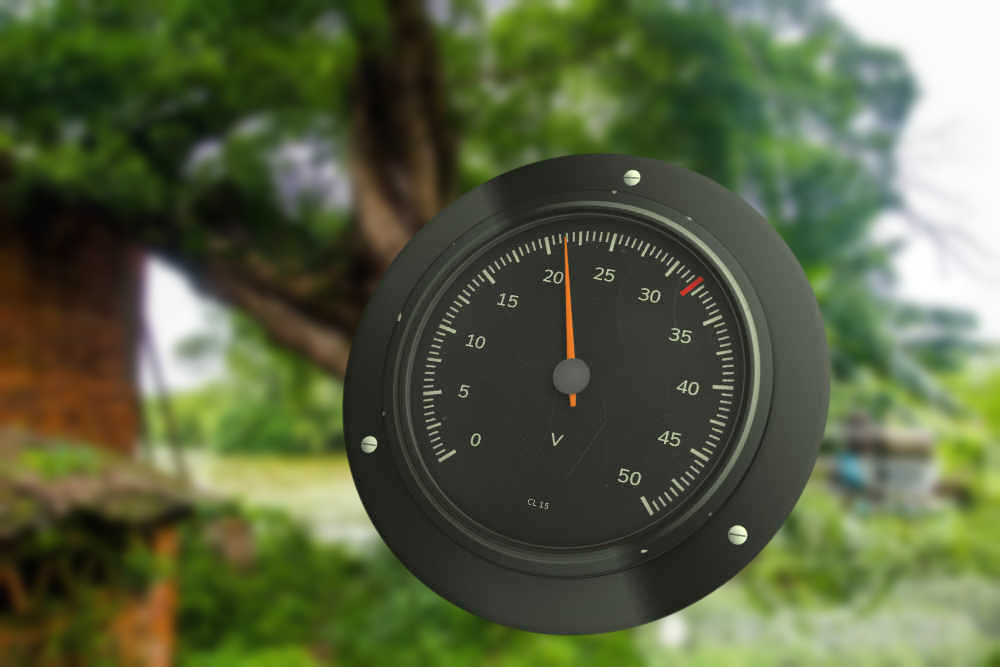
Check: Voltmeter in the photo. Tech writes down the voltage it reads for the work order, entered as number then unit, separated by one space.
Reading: 21.5 V
